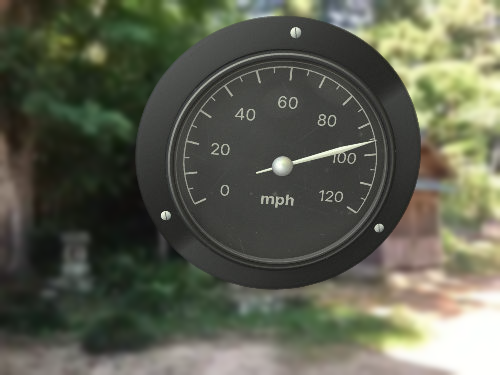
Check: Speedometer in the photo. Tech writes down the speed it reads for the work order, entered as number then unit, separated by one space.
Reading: 95 mph
